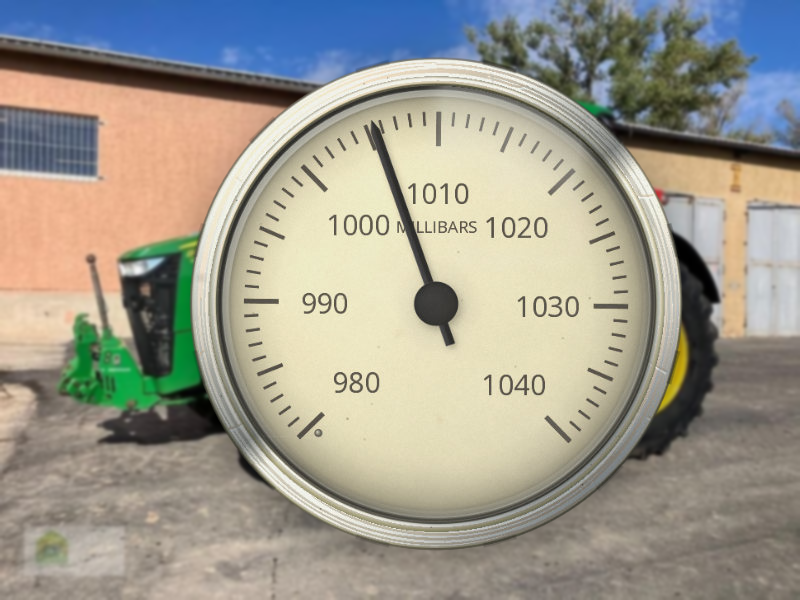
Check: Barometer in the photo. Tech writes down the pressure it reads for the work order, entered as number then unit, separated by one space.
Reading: 1005.5 mbar
